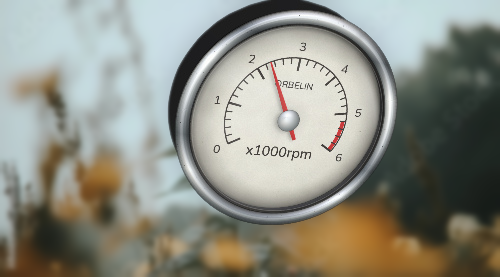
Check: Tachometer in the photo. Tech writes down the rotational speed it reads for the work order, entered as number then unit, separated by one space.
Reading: 2300 rpm
